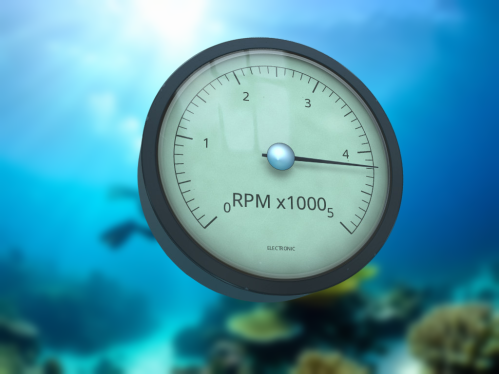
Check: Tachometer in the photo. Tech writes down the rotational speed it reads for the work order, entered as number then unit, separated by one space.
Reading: 4200 rpm
